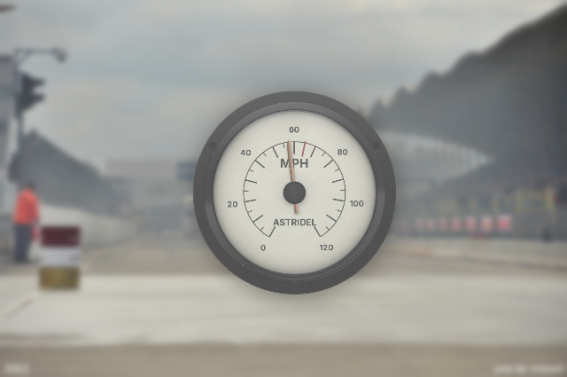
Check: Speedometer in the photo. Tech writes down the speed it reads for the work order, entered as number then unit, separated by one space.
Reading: 57.5 mph
